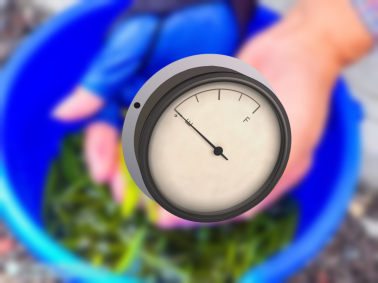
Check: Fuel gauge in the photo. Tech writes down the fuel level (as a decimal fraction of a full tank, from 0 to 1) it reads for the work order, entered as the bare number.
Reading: 0
